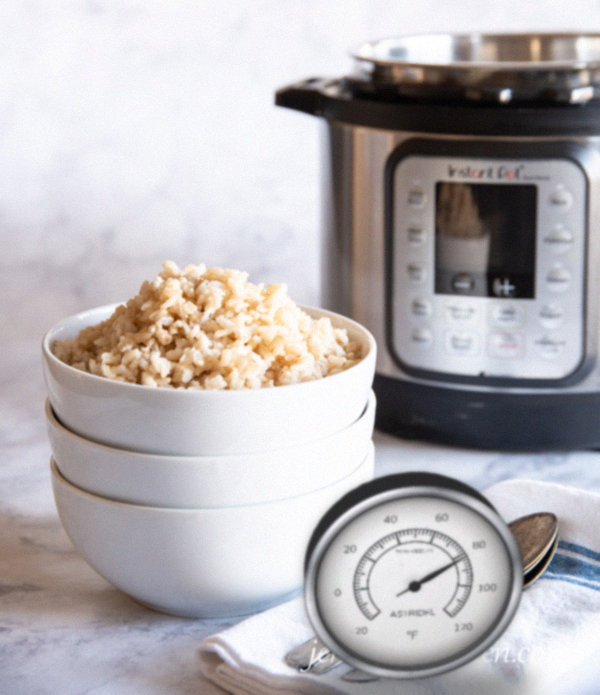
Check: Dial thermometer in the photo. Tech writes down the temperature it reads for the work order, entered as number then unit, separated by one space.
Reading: 80 °F
